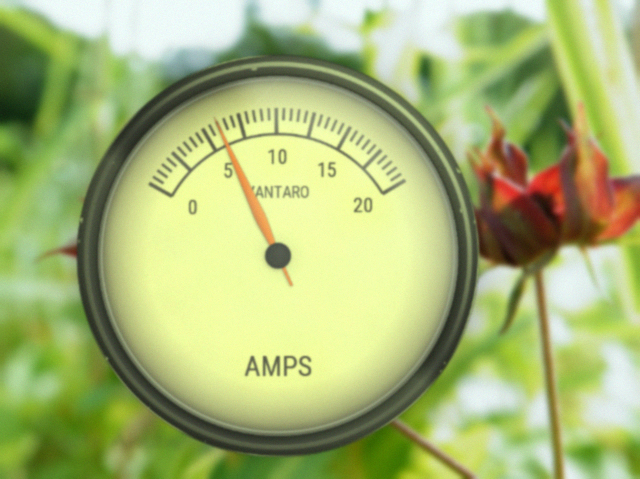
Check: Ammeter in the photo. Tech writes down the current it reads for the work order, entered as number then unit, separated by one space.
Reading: 6 A
